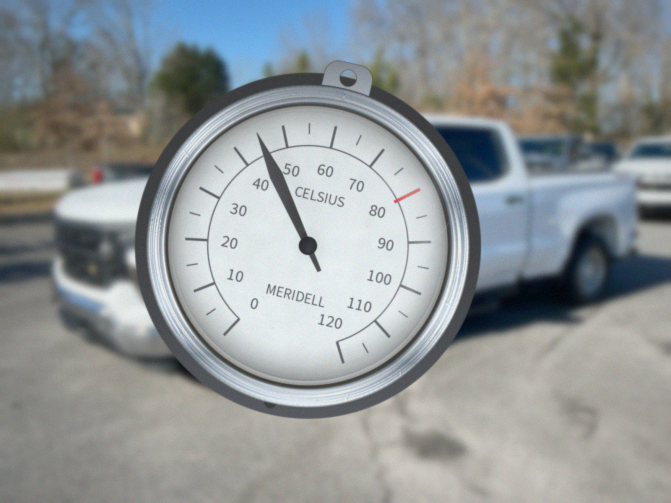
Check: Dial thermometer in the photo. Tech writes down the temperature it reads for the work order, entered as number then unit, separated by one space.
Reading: 45 °C
